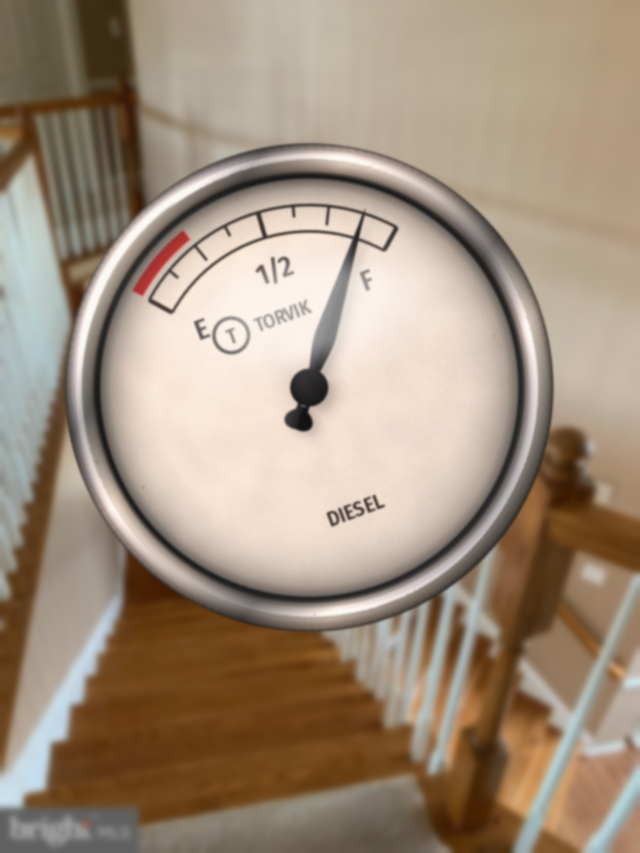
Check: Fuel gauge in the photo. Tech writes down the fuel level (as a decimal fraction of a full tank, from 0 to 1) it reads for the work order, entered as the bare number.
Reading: 0.875
